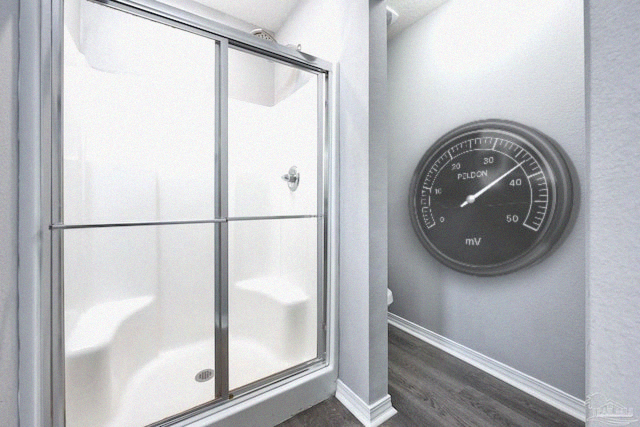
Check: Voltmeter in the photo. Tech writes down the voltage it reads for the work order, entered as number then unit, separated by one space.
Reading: 37 mV
